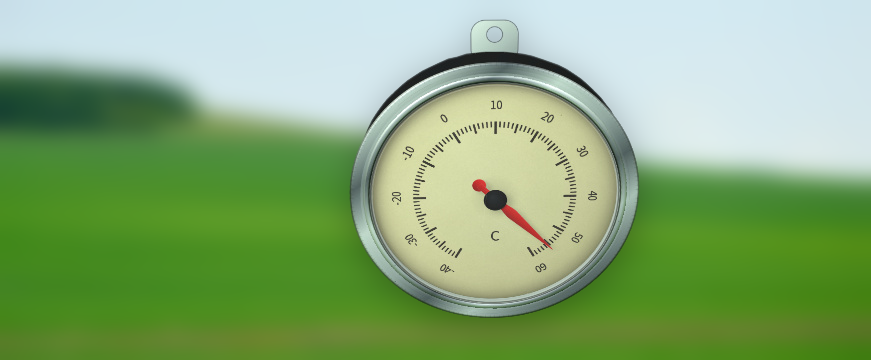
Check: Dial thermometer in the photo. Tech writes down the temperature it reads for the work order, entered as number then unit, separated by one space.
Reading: 55 °C
